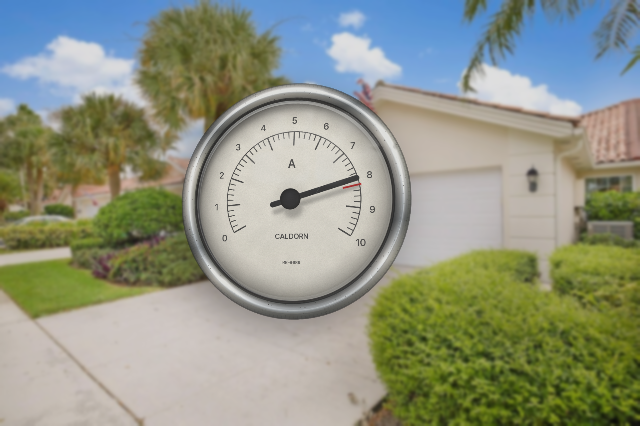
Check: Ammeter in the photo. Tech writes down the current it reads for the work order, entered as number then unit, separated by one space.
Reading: 8 A
